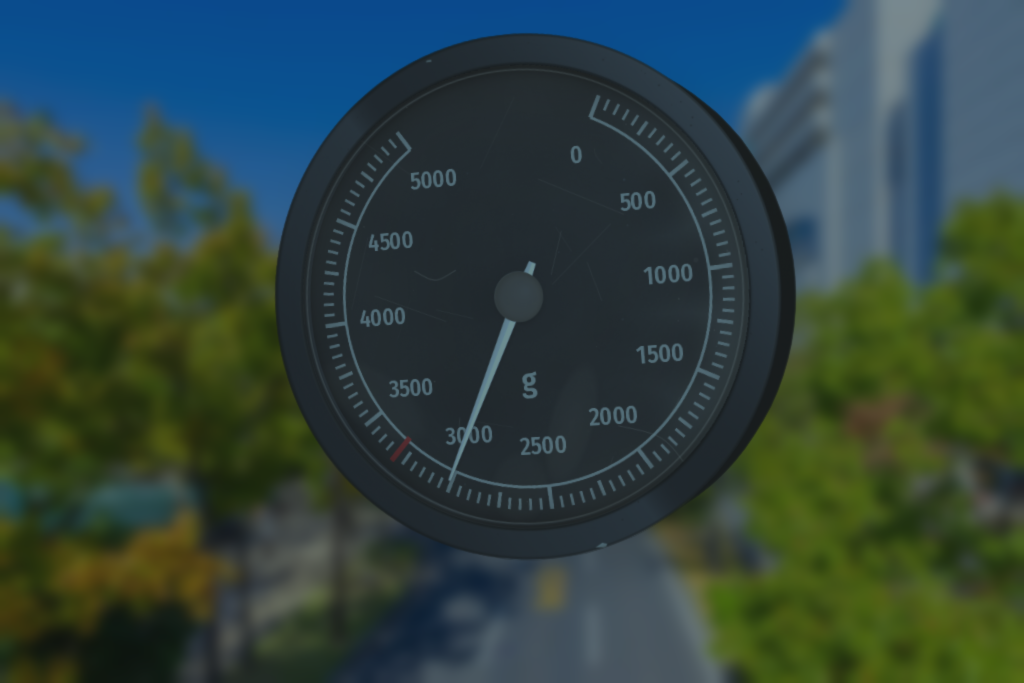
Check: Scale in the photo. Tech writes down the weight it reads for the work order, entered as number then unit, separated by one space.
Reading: 3000 g
